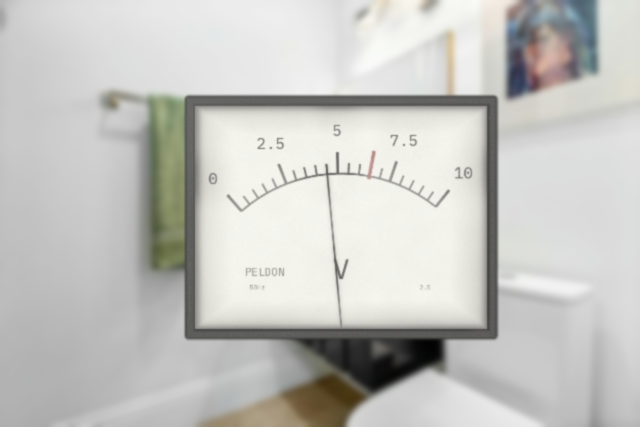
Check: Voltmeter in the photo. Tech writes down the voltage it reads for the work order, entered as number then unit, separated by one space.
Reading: 4.5 V
